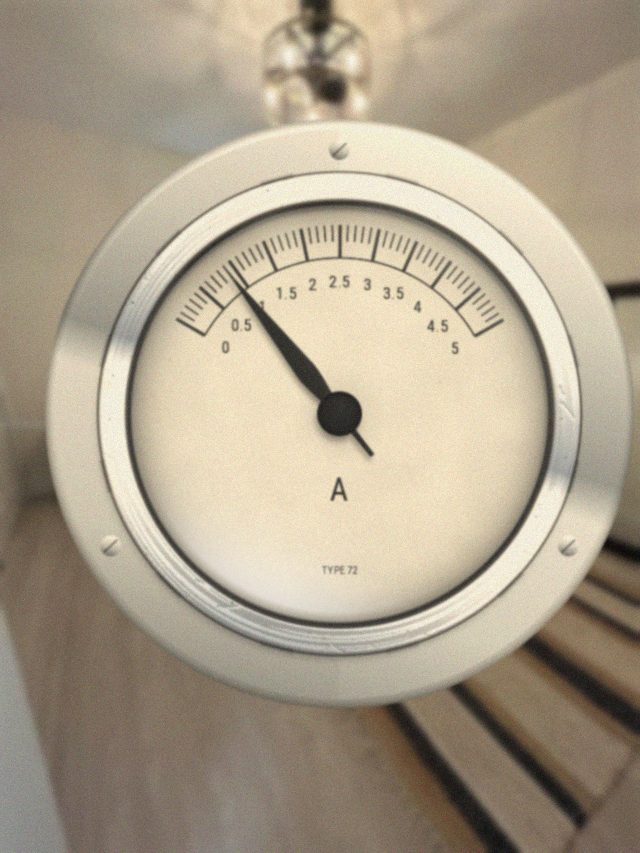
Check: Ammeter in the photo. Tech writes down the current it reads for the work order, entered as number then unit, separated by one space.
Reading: 0.9 A
